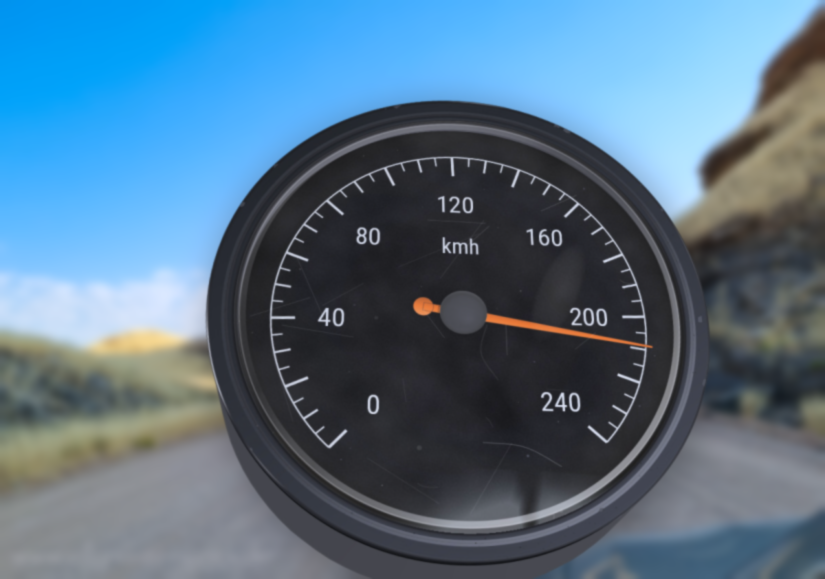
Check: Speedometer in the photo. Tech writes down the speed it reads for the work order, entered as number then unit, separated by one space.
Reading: 210 km/h
